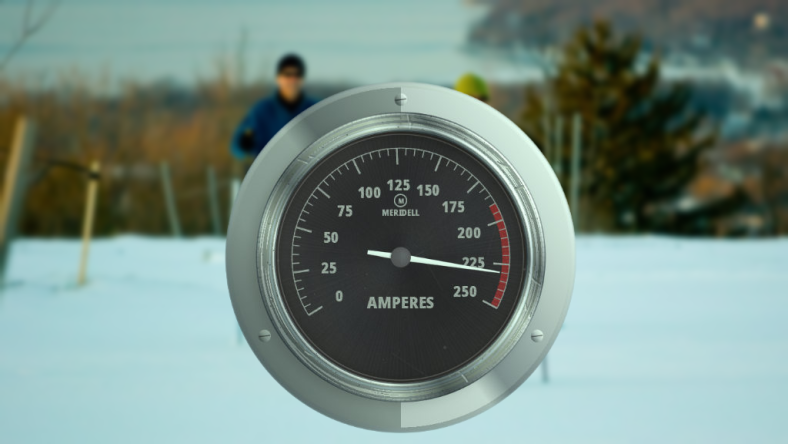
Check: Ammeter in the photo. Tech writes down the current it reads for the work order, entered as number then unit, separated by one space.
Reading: 230 A
